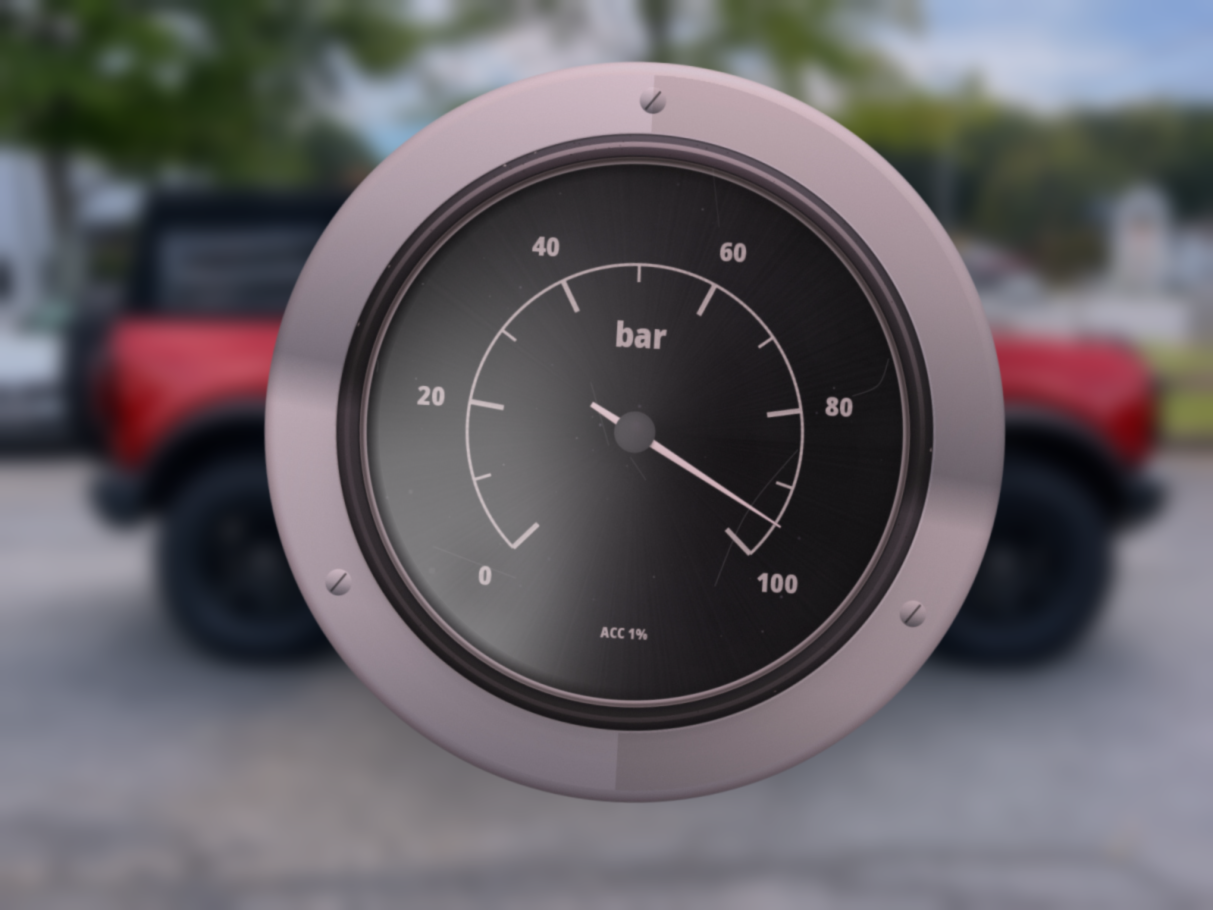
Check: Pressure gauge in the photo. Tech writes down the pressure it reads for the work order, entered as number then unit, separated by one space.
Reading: 95 bar
